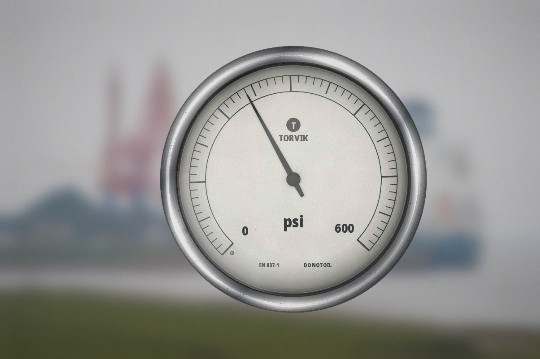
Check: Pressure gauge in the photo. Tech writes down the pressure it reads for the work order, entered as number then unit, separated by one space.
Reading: 240 psi
